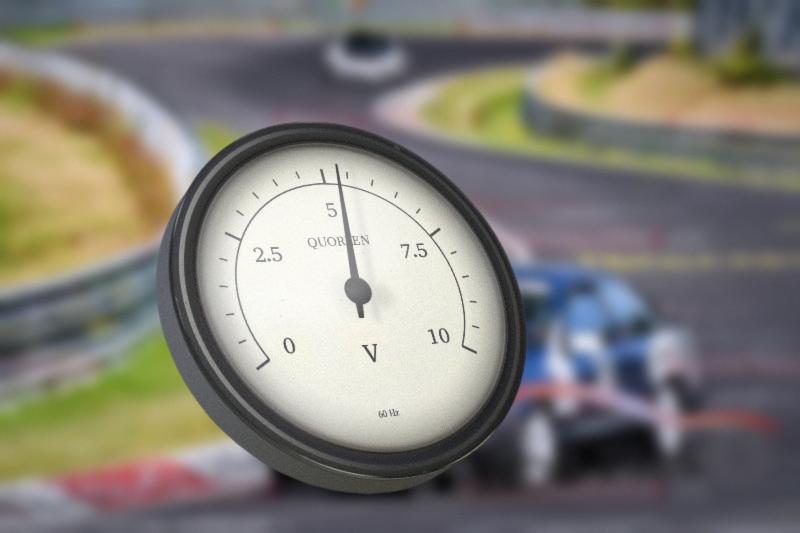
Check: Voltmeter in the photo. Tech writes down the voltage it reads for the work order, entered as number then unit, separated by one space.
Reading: 5.25 V
